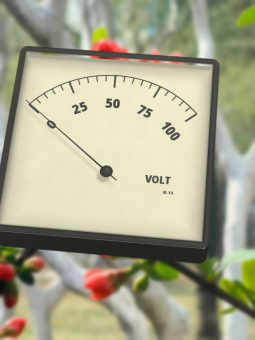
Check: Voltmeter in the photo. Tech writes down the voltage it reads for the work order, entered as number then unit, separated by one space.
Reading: 0 V
